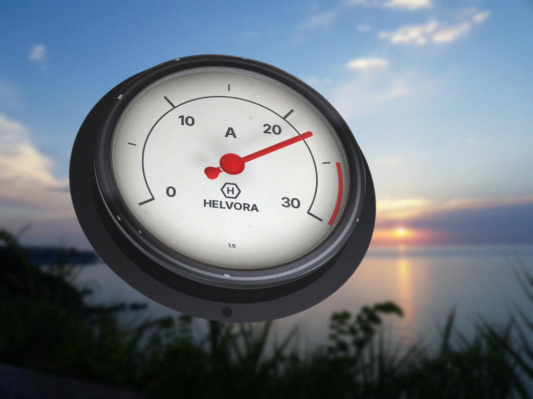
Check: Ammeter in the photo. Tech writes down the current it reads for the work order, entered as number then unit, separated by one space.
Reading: 22.5 A
